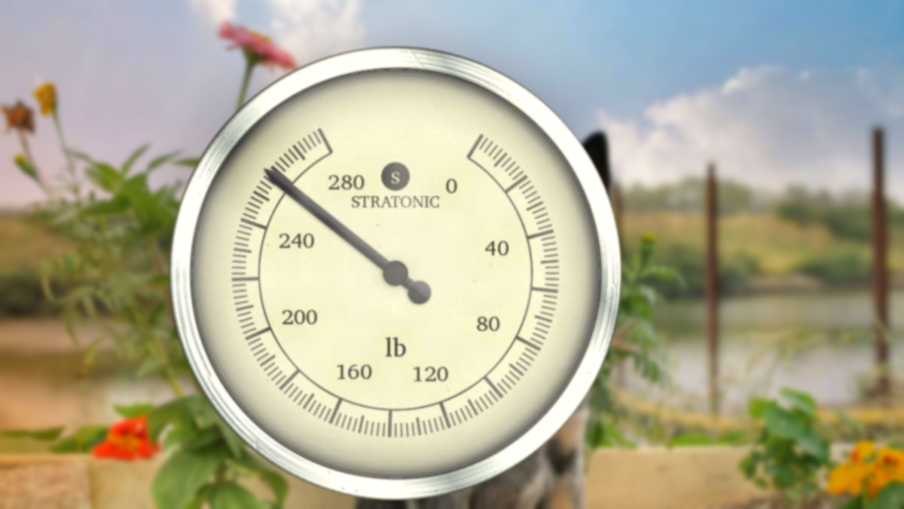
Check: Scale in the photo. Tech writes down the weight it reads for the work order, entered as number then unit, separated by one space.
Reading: 258 lb
